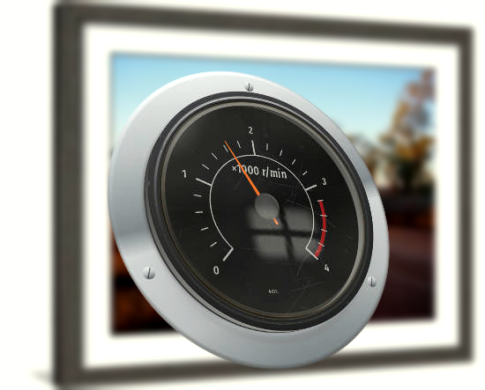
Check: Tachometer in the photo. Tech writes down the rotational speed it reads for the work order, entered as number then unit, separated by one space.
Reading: 1600 rpm
